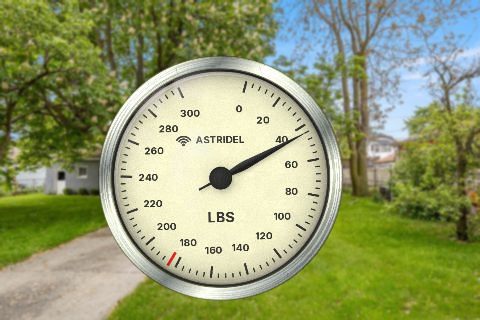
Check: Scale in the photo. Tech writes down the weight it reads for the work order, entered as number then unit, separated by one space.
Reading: 44 lb
